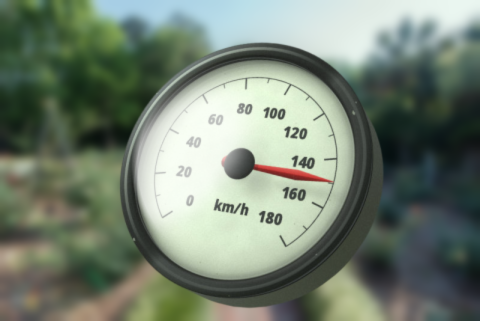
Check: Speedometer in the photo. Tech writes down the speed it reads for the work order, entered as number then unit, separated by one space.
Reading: 150 km/h
